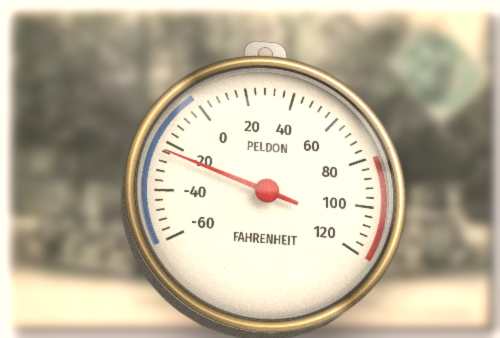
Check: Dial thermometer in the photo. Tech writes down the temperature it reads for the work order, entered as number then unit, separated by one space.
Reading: -24 °F
